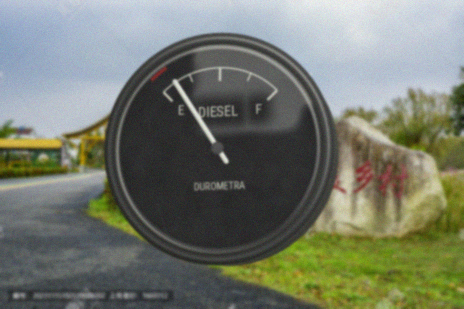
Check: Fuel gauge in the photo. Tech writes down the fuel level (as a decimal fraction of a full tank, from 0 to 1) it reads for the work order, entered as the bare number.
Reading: 0.125
